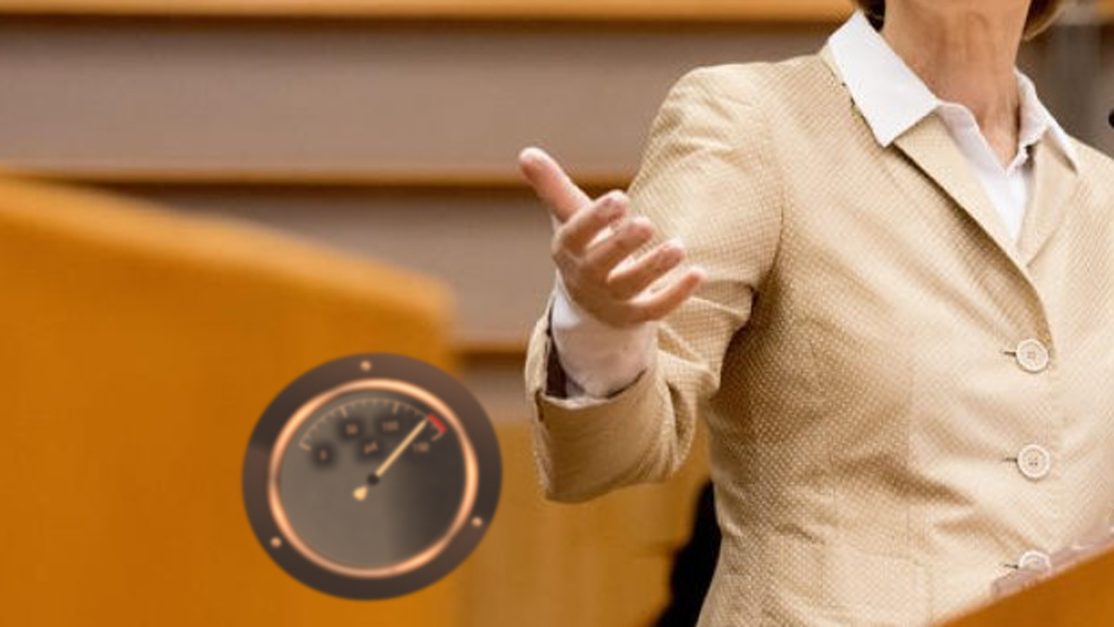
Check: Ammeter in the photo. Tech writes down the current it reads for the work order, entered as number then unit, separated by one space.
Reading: 130 µA
